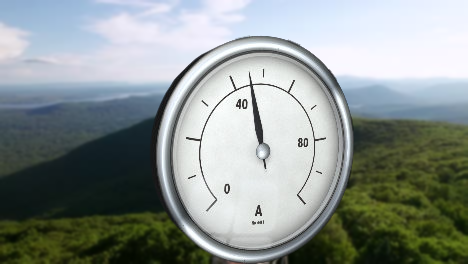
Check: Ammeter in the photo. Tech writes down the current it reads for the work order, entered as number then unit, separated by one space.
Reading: 45 A
